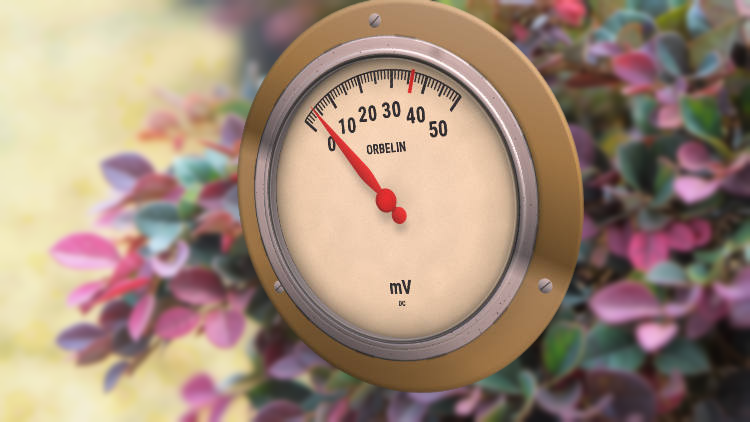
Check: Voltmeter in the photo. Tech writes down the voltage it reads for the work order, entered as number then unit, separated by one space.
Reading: 5 mV
